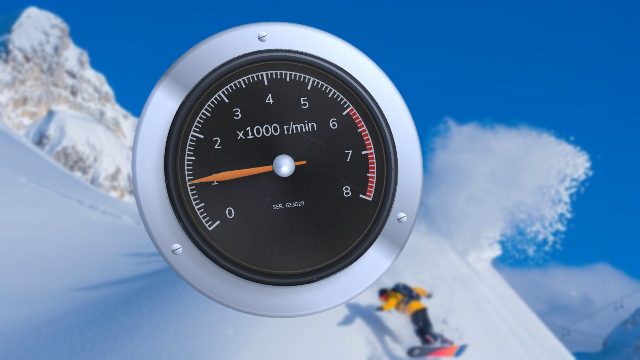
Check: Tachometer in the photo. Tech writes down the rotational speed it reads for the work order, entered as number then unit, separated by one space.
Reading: 1000 rpm
